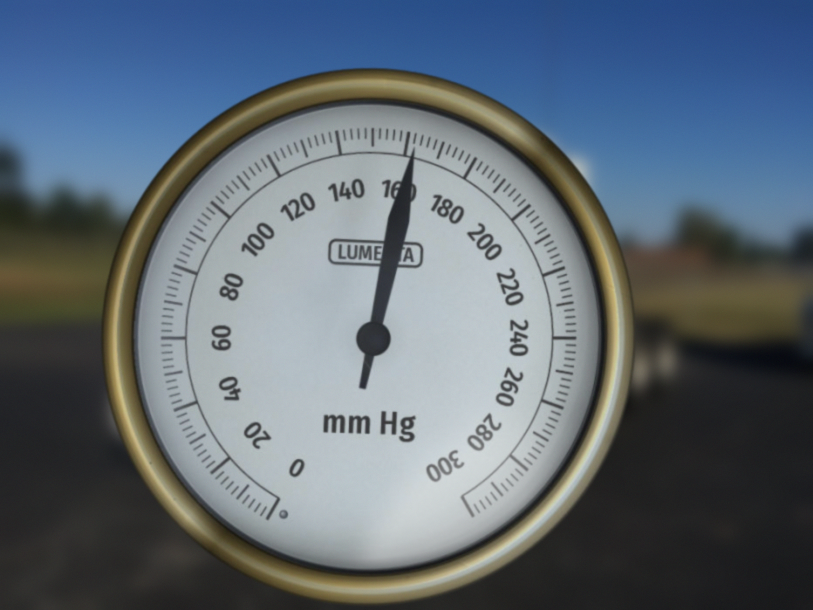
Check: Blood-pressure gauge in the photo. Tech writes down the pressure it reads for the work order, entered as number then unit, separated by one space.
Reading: 162 mmHg
